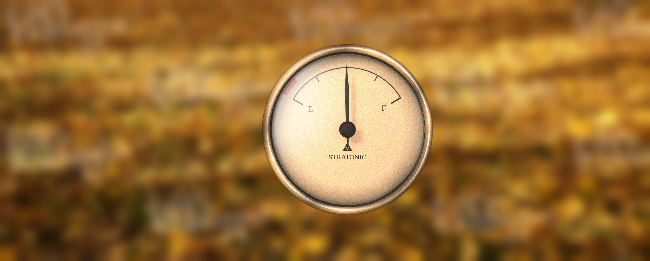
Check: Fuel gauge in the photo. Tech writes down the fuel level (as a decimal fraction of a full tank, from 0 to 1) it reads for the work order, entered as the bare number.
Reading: 0.5
